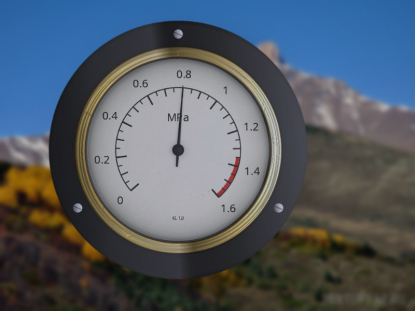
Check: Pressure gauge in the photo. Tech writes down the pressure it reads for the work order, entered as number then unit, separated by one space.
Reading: 0.8 MPa
